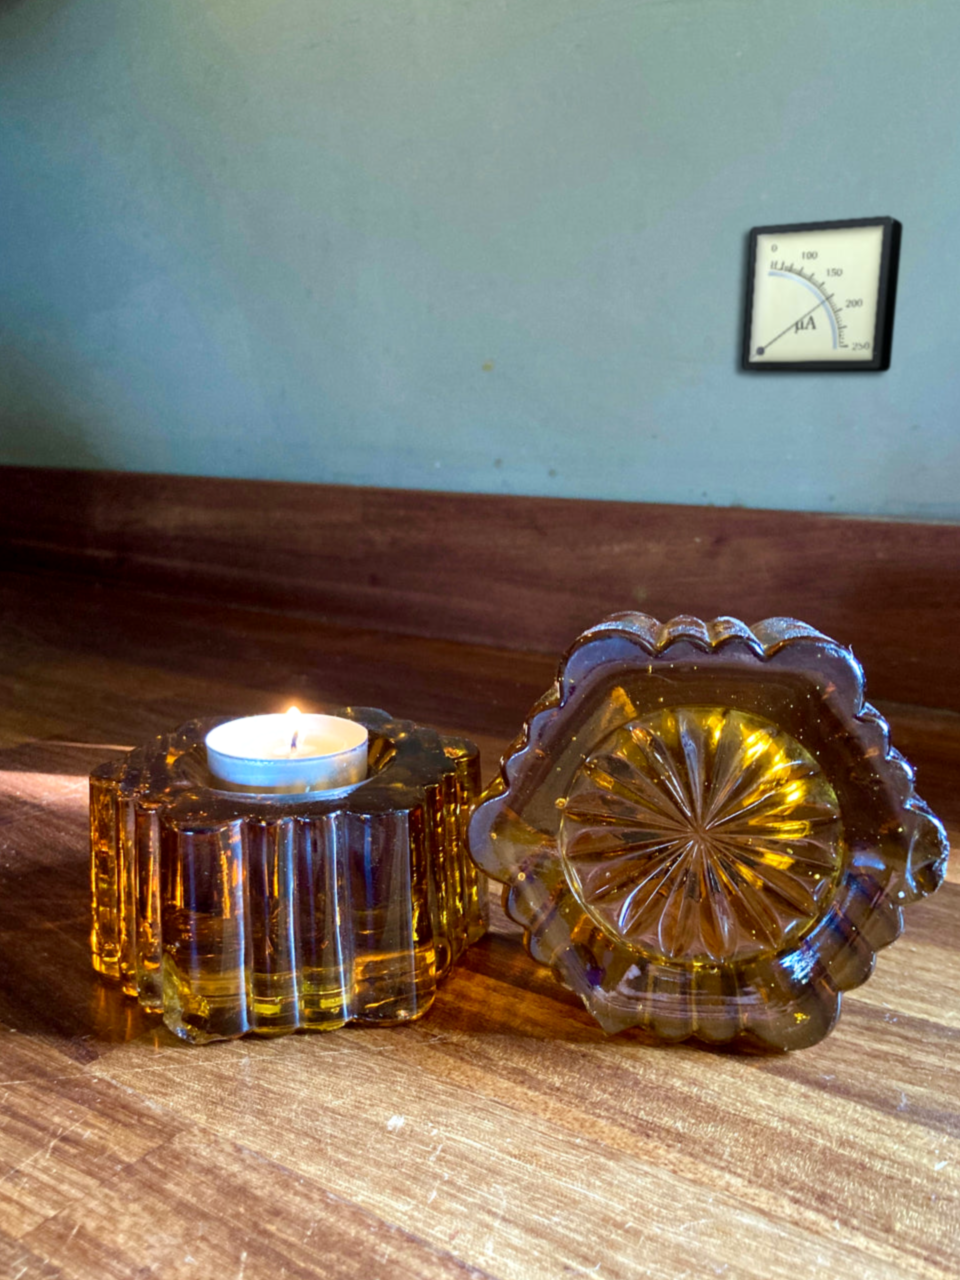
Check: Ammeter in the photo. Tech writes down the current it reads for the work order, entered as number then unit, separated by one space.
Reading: 175 µA
